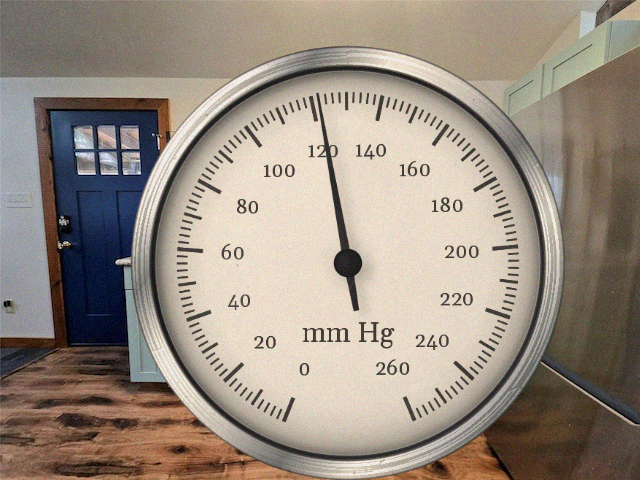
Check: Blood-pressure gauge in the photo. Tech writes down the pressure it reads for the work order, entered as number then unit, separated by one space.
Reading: 122 mmHg
